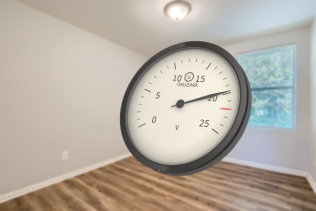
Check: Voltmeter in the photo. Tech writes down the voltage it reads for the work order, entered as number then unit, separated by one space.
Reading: 20 V
